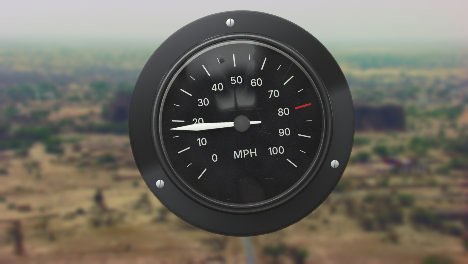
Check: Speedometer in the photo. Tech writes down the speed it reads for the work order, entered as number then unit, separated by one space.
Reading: 17.5 mph
